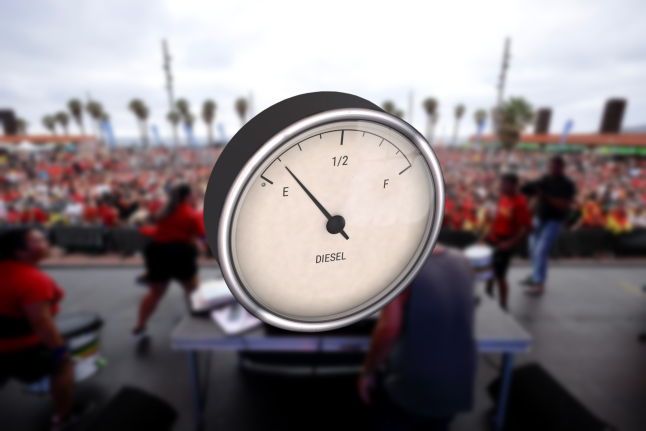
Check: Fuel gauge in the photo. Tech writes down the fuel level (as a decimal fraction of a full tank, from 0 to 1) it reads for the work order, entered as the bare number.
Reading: 0.125
